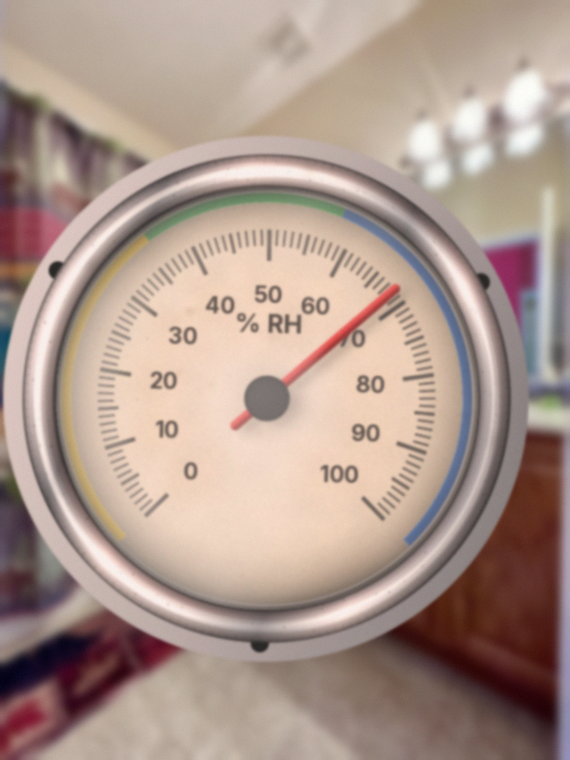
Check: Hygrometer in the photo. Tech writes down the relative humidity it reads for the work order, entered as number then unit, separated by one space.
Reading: 68 %
